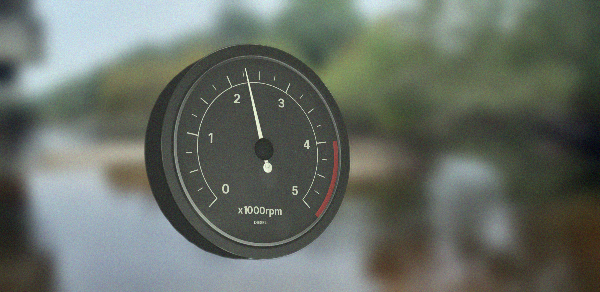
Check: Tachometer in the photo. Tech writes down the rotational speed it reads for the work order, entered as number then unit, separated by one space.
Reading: 2250 rpm
